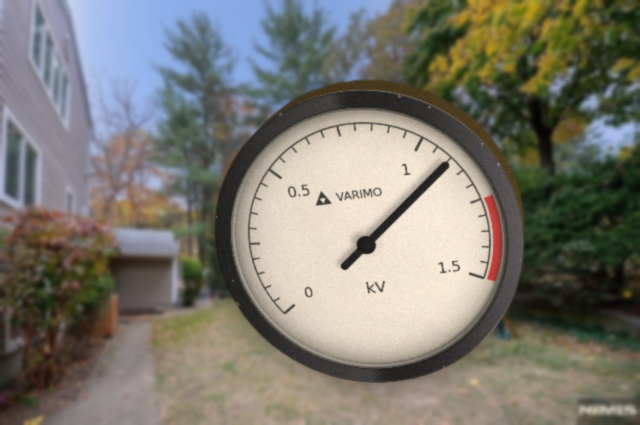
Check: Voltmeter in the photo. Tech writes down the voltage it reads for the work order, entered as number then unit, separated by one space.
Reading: 1.1 kV
